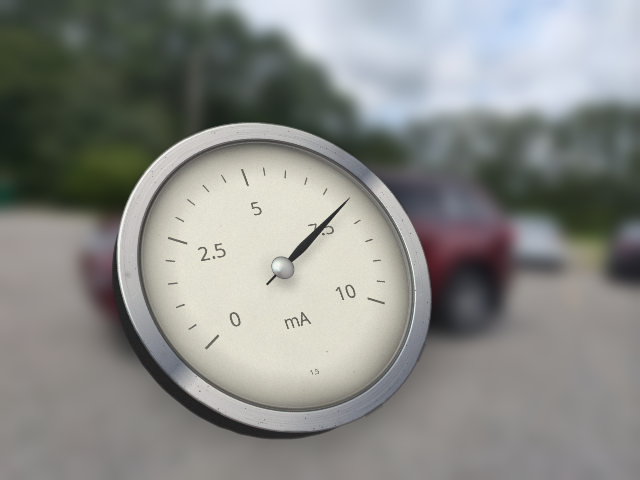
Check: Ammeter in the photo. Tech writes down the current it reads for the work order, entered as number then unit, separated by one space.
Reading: 7.5 mA
